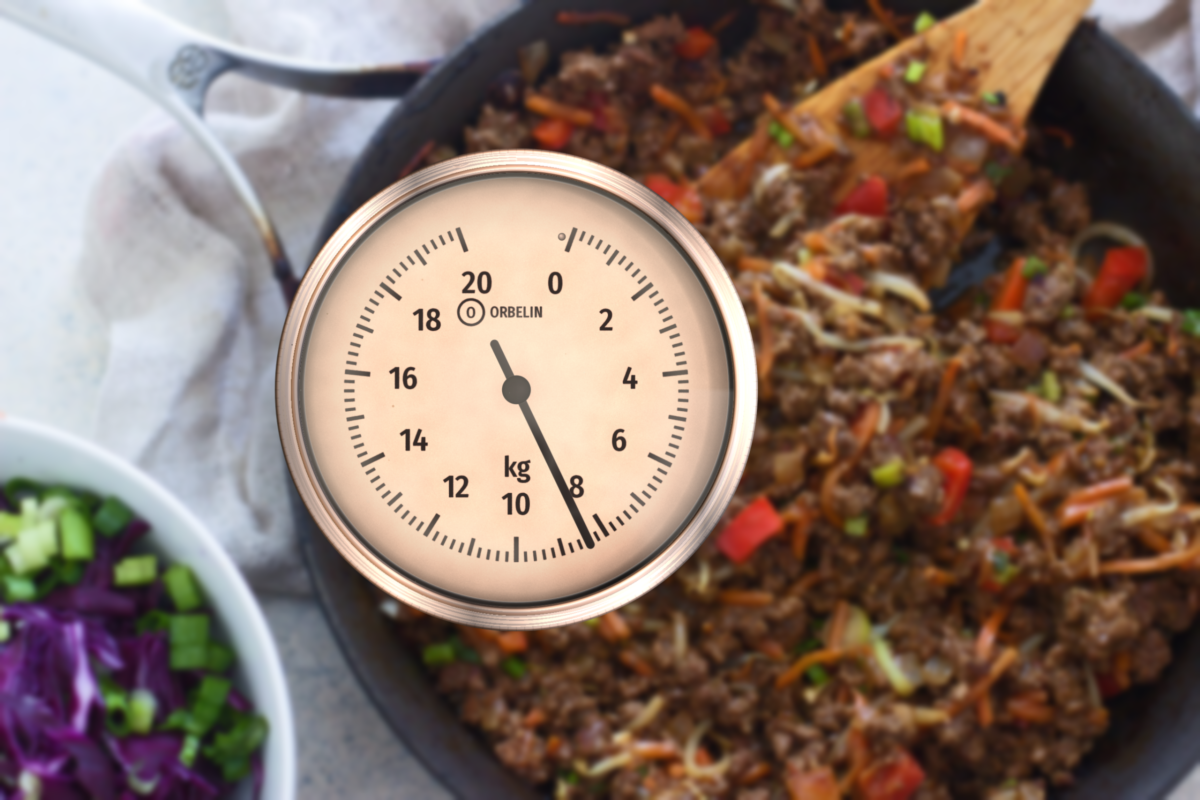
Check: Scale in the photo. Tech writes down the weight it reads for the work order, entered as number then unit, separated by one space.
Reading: 8.4 kg
